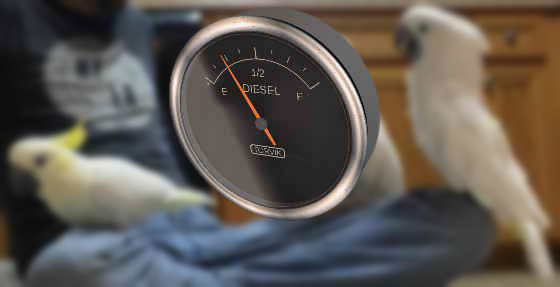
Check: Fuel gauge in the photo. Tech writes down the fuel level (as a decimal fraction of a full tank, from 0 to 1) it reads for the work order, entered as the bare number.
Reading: 0.25
